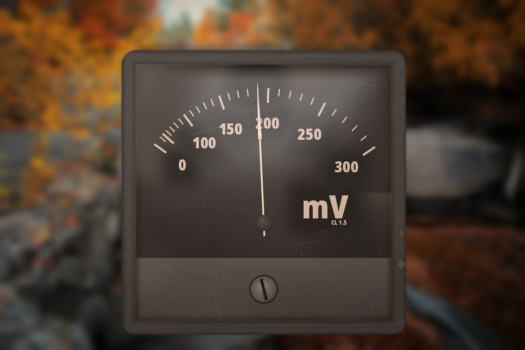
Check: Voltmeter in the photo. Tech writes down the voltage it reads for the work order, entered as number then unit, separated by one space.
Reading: 190 mV
